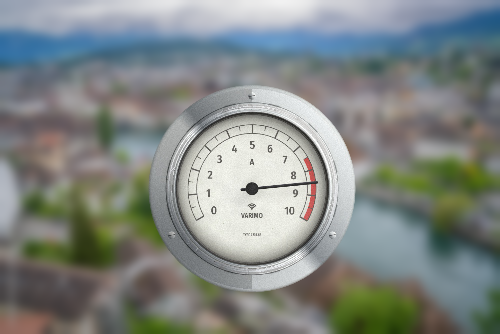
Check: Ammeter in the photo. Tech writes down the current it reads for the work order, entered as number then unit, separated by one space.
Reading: 8.5 A
